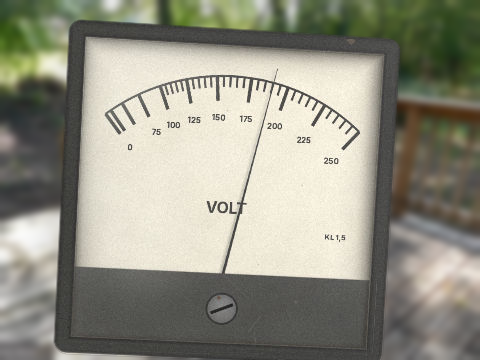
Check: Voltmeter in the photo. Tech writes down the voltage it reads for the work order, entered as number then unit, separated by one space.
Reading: 190 V
